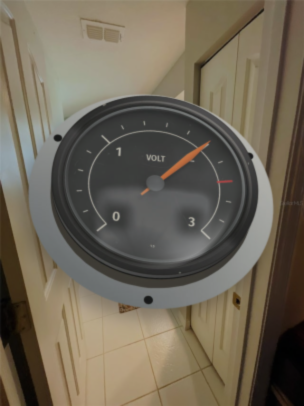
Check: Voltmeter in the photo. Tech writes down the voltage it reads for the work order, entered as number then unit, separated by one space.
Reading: 2 V
